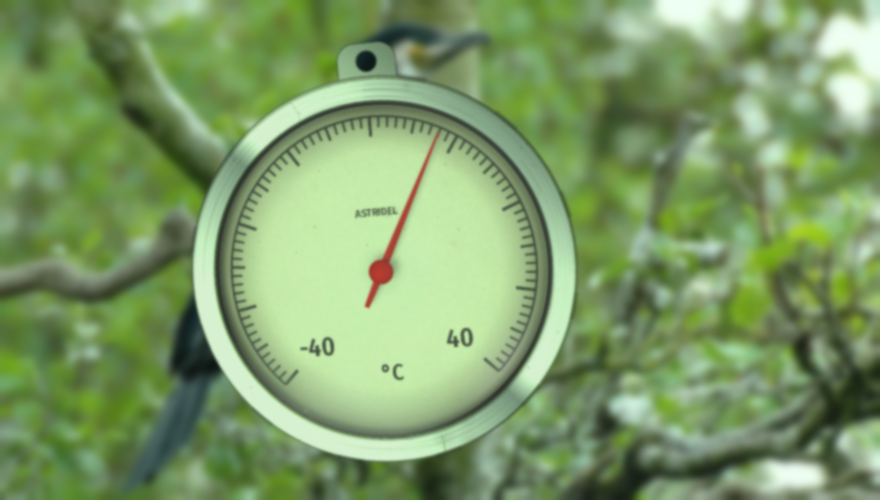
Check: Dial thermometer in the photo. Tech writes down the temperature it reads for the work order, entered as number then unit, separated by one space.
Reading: 8 °C
